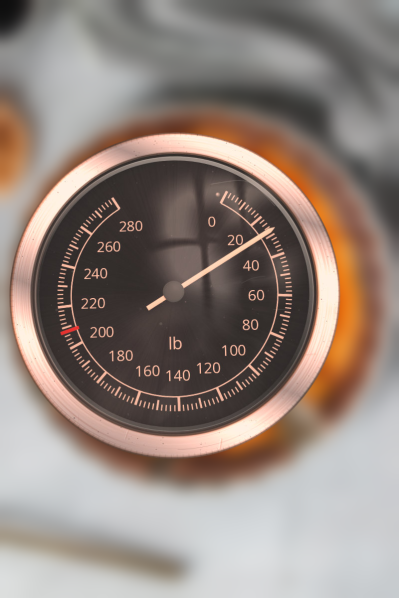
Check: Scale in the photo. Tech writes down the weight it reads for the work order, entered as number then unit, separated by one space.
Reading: 28 lb
